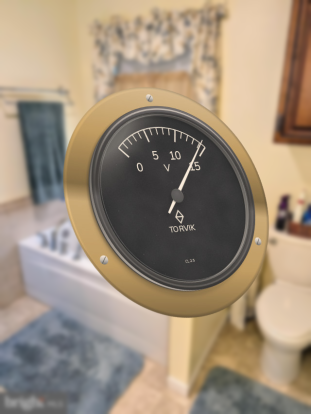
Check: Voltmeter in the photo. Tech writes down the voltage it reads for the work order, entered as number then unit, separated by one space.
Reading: 14 V
